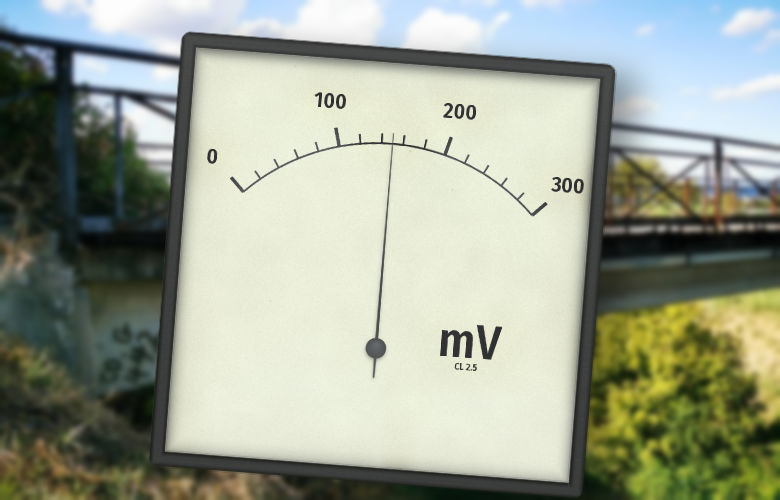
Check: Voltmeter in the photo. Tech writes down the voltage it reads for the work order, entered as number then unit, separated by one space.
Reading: 150 mV
